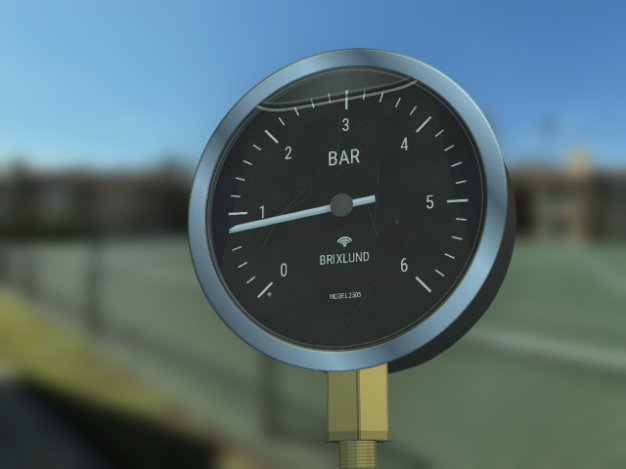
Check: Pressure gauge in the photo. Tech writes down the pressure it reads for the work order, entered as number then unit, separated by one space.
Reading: 0.8 bar
